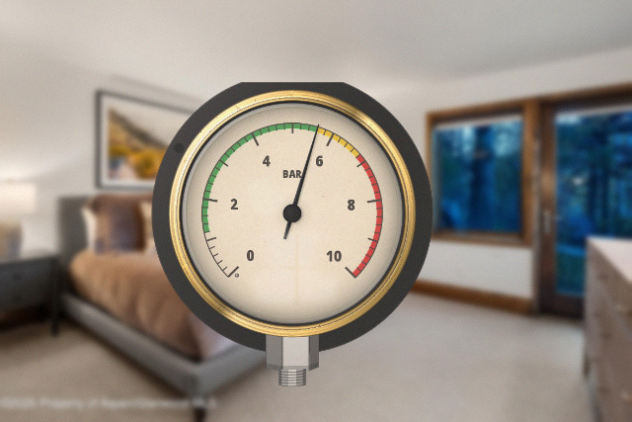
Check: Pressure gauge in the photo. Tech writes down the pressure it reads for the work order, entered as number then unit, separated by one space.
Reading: 5.6 bar
